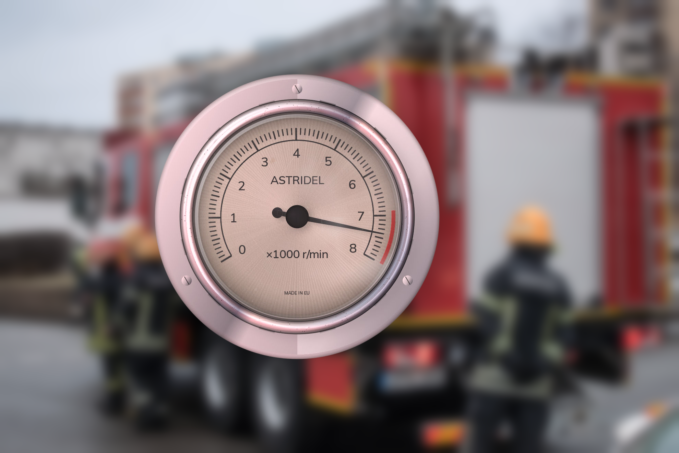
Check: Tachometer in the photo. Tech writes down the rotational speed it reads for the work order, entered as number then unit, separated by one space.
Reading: 7400 rpm
